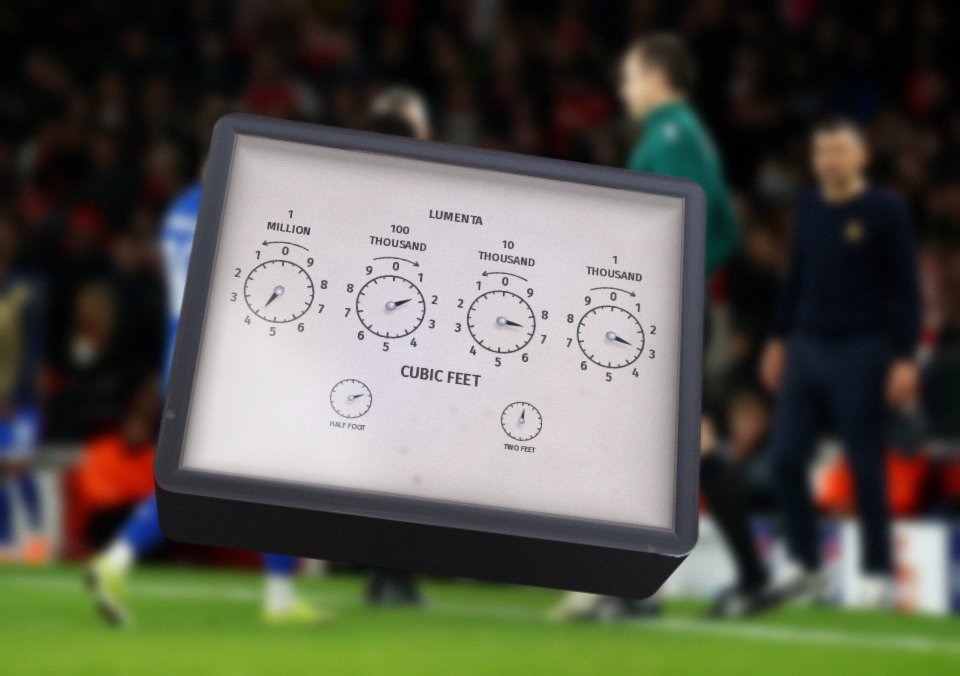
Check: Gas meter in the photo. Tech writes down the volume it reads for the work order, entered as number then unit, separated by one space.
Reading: 417300 ft³
